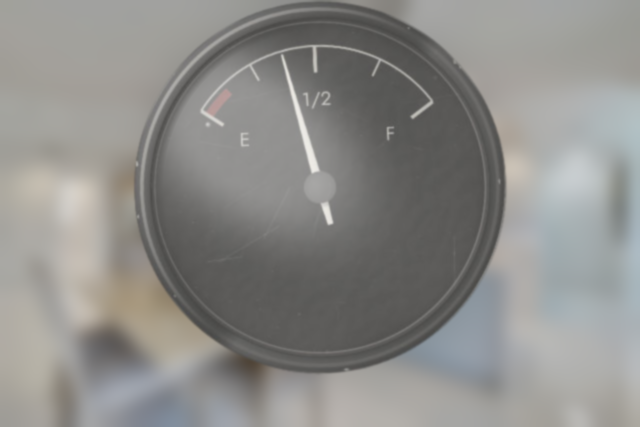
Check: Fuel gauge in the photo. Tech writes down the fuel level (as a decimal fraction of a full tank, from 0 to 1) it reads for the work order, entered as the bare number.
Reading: 0.375
